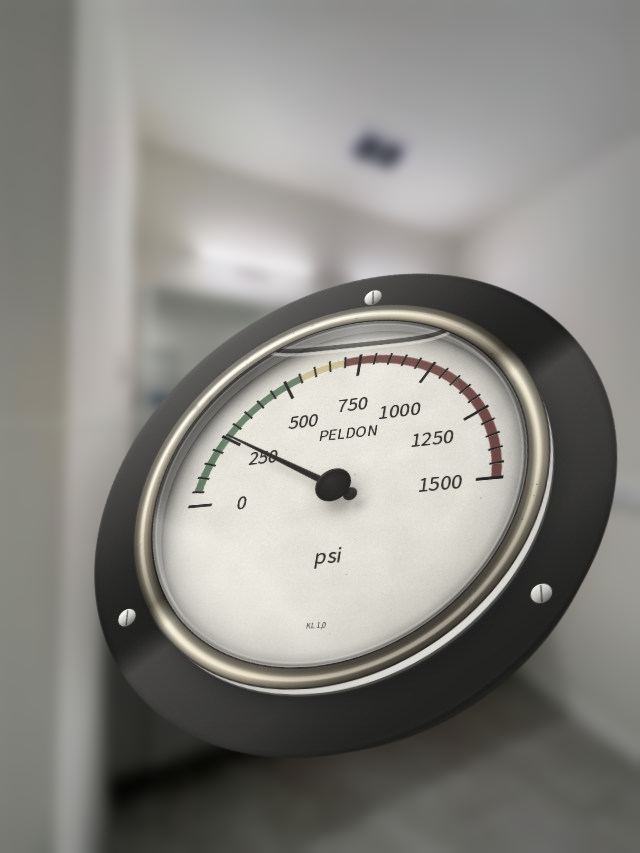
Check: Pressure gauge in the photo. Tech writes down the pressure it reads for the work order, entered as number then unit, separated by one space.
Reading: 250 psi
